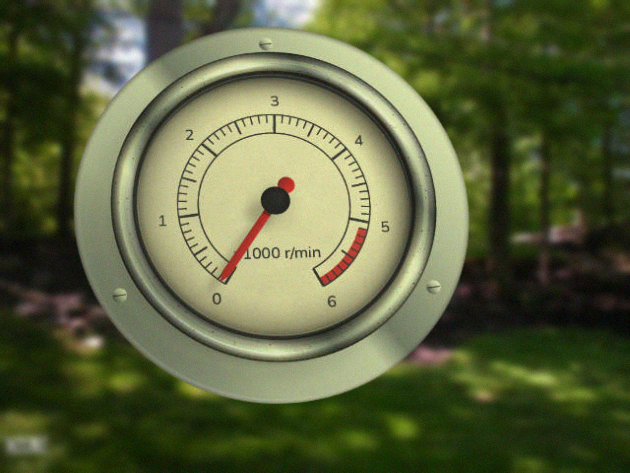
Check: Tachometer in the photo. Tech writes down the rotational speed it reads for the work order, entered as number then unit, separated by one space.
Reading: 50 rpm
